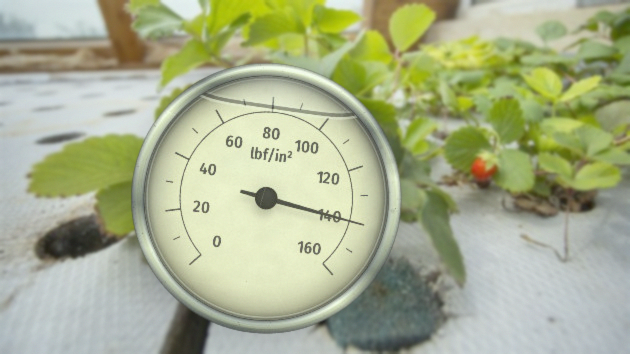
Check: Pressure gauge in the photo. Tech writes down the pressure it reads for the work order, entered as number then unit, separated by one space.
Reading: 140 psi
